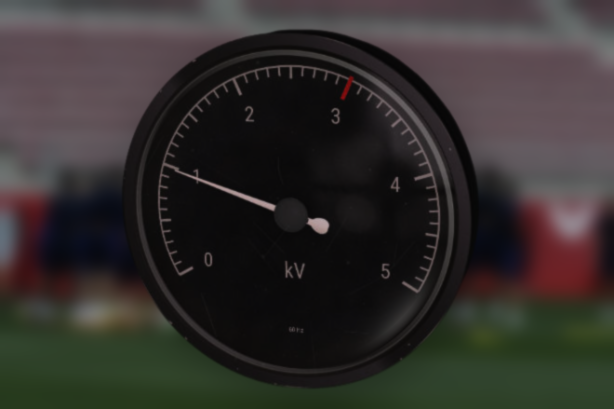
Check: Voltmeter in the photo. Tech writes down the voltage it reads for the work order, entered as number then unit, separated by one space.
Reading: 1 kV
